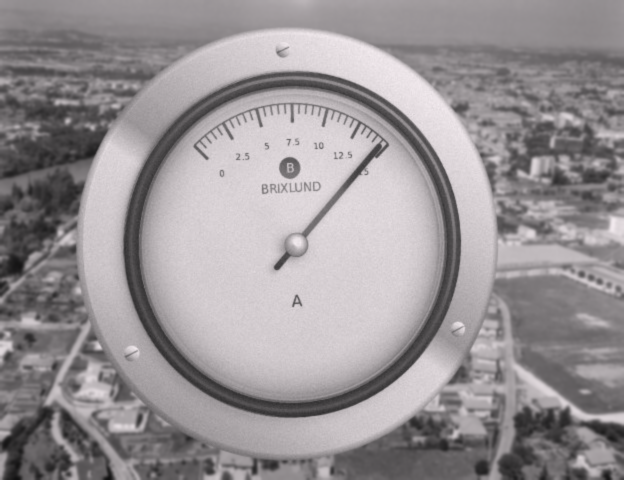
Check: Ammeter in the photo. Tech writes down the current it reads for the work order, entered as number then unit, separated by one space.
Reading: 14.5 A
